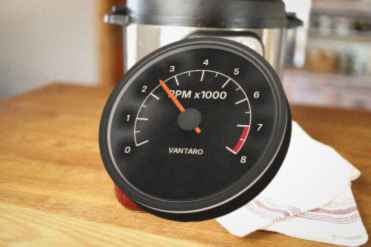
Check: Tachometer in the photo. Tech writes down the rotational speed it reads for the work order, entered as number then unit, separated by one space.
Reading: 2500 rpm
